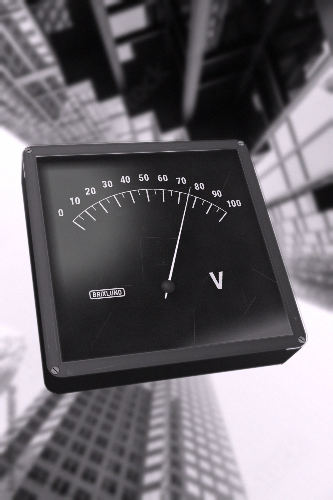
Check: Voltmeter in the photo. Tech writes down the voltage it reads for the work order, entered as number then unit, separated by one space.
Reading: 75 V
